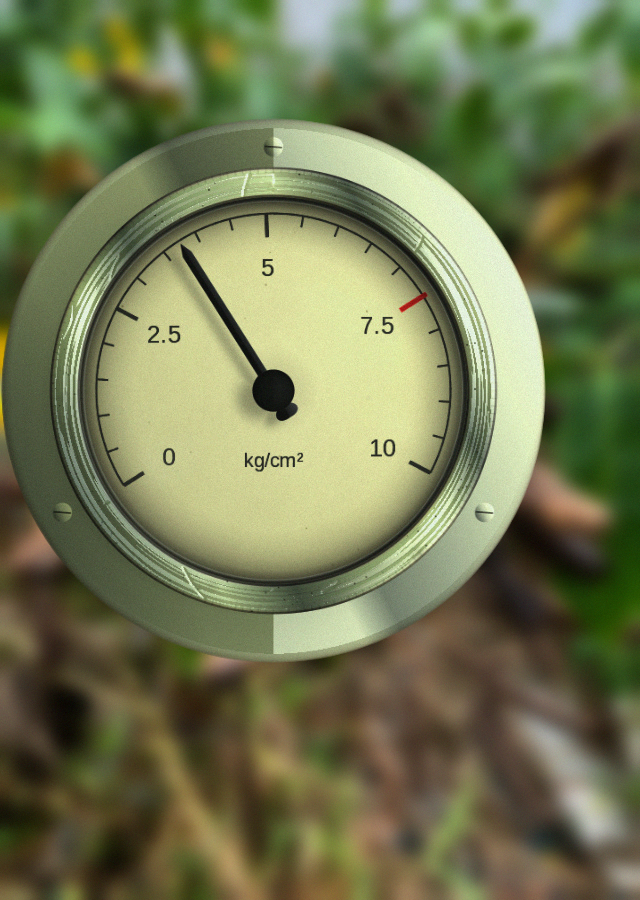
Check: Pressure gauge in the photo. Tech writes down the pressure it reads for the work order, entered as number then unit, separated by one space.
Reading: 3.75 kg/cm²
